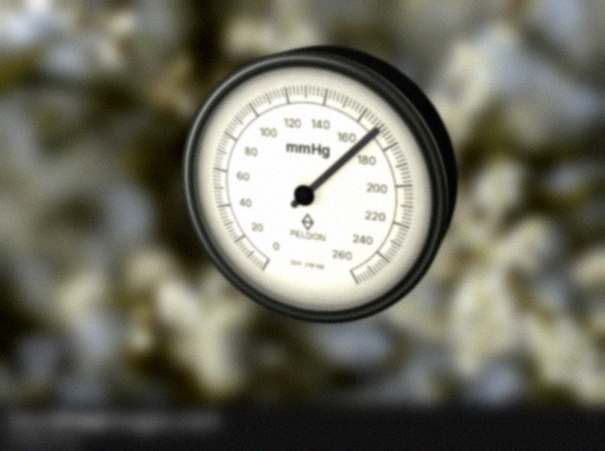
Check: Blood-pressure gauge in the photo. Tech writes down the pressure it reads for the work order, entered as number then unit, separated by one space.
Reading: 170 mmHg
